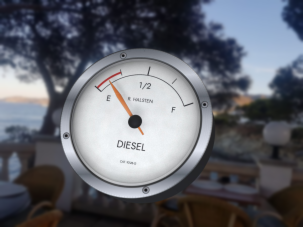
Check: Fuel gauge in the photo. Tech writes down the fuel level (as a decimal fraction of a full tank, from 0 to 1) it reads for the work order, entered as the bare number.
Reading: 0.125
